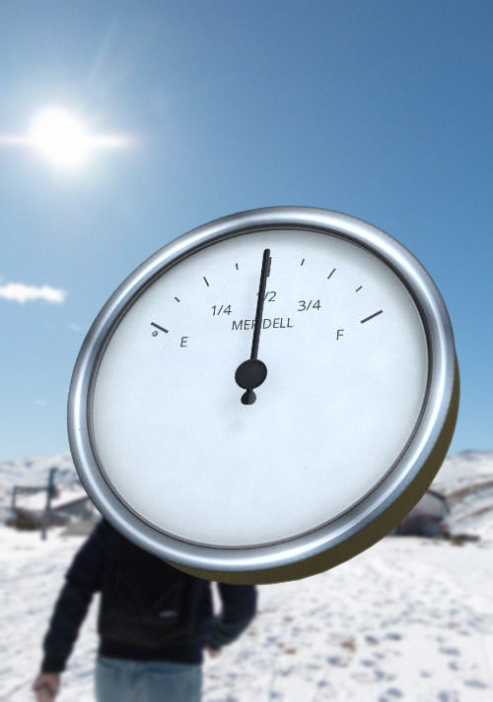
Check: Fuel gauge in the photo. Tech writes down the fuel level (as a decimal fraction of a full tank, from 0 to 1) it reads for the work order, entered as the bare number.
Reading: 0.5
